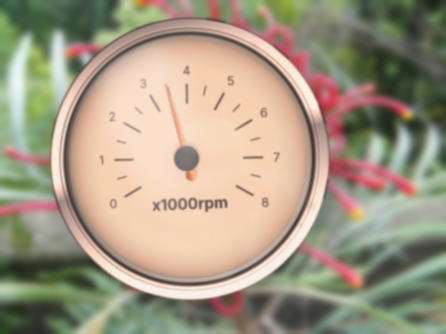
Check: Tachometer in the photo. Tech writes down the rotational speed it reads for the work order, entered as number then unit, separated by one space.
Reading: 3500 rpm
